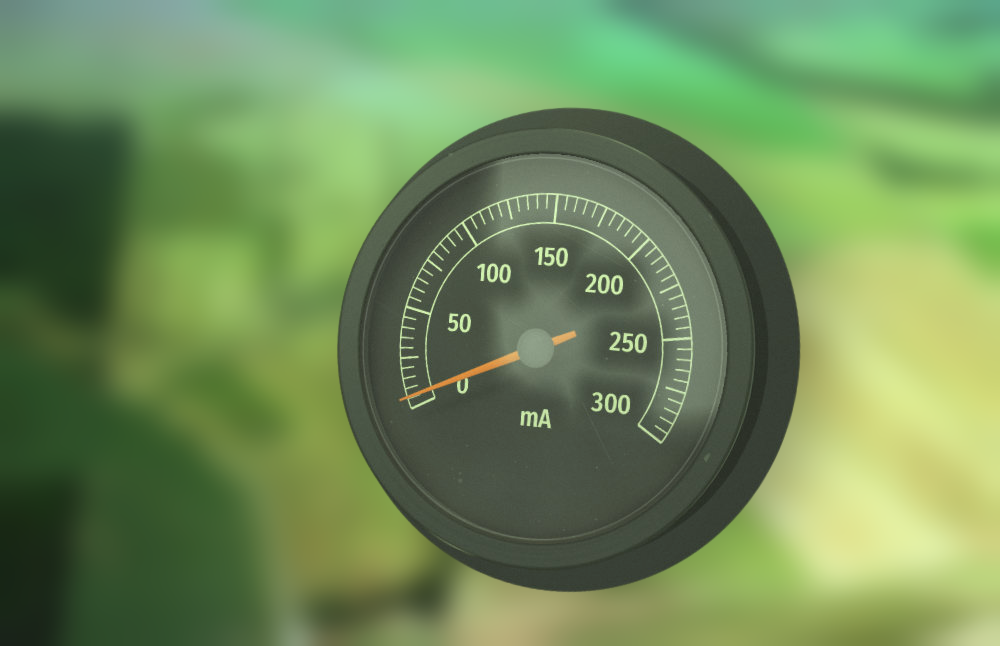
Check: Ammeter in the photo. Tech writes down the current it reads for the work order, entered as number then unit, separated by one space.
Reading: 5 mA
